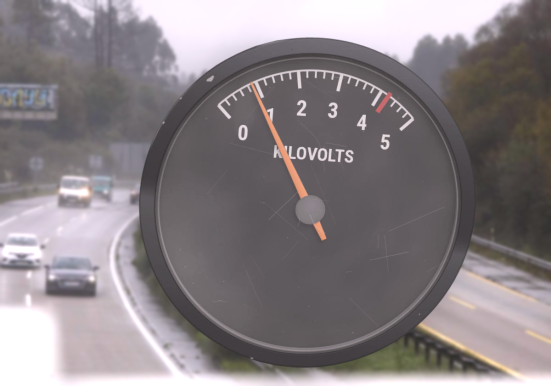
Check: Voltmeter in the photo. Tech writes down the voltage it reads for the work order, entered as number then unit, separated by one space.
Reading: 0.9 kV
